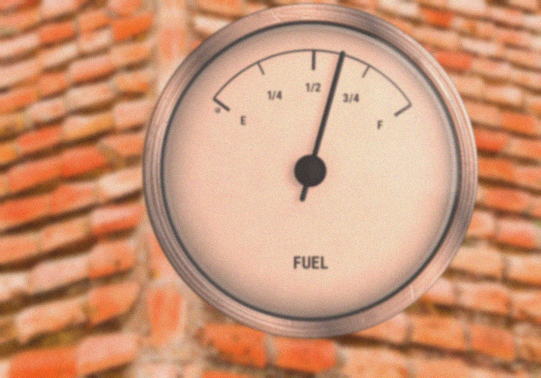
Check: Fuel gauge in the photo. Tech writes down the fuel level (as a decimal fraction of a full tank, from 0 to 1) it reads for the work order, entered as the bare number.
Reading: 0.625
